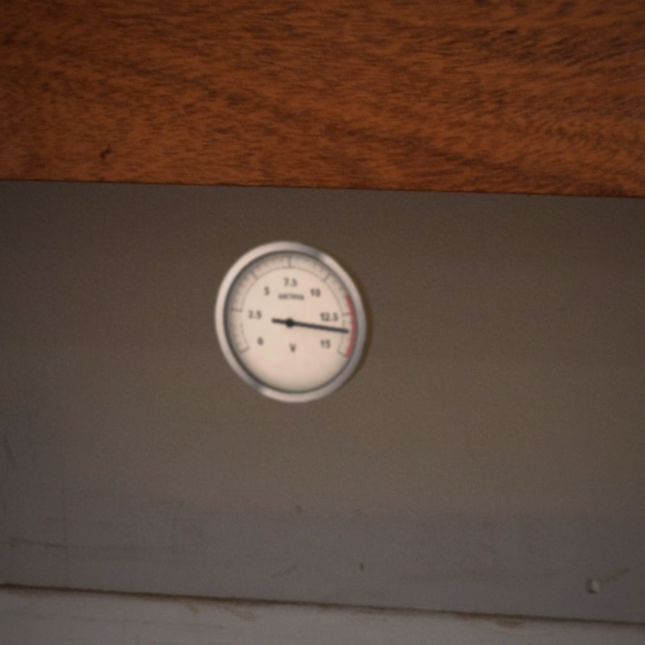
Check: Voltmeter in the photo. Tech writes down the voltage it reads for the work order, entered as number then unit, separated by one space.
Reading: 13.5 V
